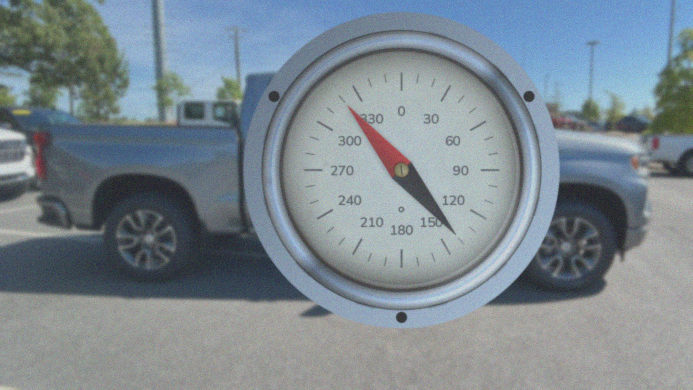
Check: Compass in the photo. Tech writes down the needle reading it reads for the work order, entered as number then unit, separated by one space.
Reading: 320 °
